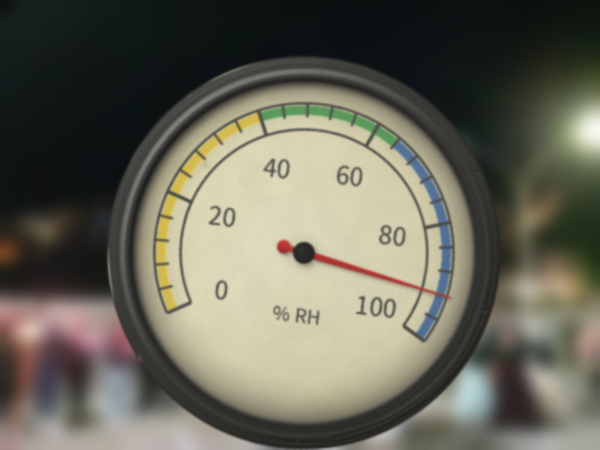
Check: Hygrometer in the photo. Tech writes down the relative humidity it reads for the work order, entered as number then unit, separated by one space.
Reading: 92 %
